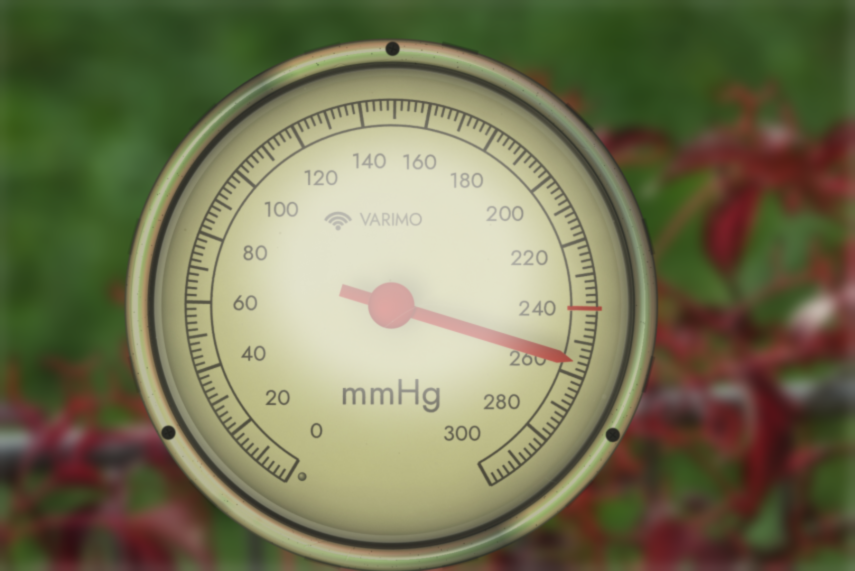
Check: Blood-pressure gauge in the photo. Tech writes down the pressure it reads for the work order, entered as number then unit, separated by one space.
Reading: 256 mmHg
